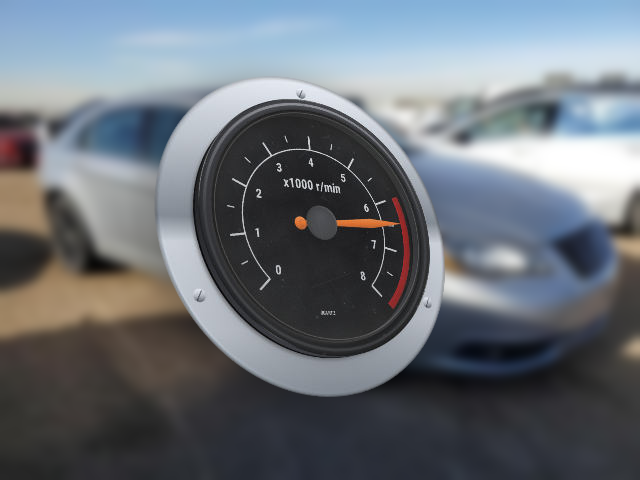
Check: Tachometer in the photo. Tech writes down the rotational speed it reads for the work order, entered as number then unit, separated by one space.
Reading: 6500 rpm
